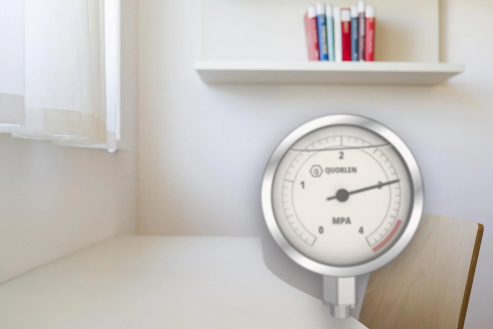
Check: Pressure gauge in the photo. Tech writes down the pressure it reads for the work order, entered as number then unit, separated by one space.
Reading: 3 MPa
